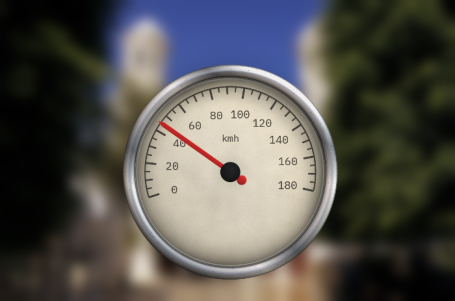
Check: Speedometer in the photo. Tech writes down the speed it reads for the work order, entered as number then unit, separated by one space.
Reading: 45 km/h
